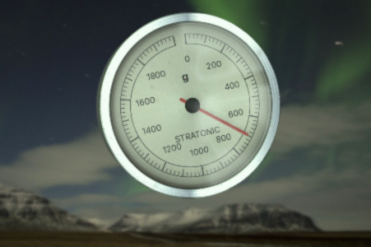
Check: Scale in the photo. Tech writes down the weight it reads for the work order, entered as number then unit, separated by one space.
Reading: 700 g
